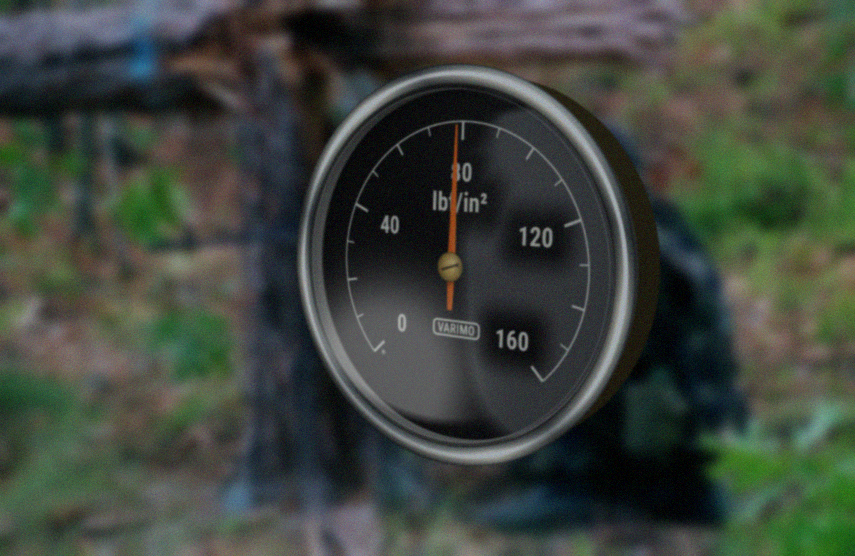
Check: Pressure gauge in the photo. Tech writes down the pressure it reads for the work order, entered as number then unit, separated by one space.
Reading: 80 psi
